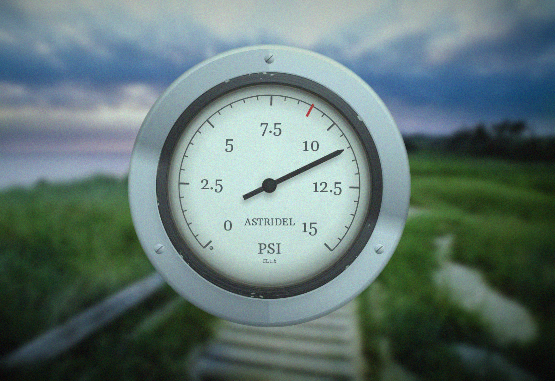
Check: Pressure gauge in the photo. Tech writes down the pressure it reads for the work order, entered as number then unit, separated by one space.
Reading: 11 psi
